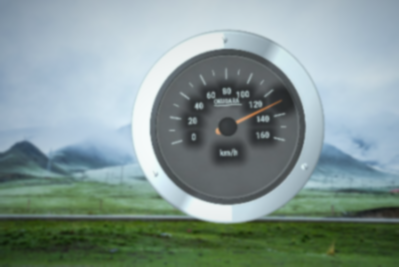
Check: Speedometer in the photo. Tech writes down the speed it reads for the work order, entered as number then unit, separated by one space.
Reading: 130 km/h
